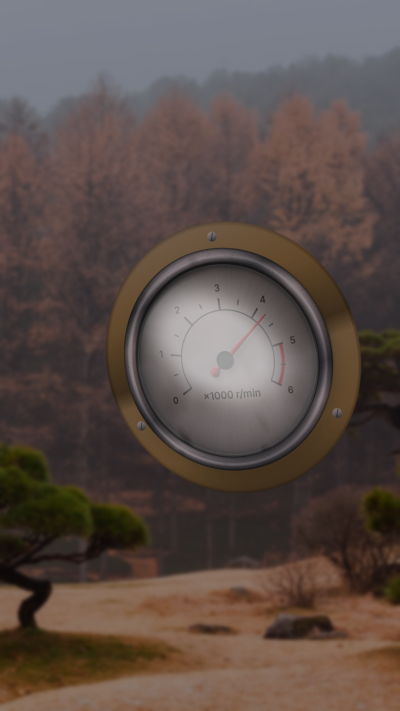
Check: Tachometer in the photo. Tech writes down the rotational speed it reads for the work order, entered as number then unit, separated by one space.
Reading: 4250 rpm
